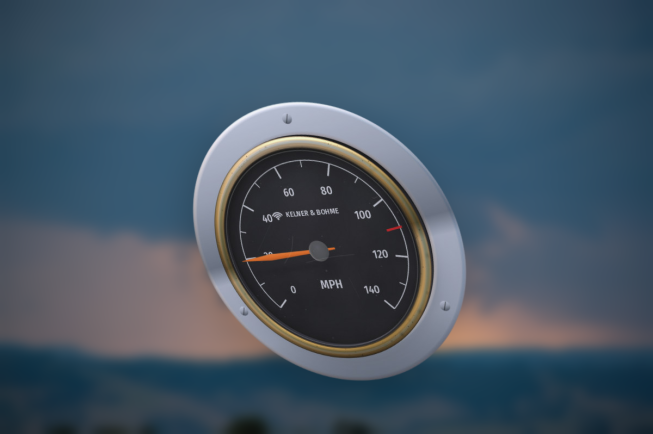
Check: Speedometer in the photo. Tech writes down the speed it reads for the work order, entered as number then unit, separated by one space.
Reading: 20 mph
